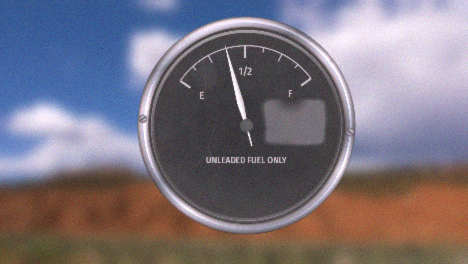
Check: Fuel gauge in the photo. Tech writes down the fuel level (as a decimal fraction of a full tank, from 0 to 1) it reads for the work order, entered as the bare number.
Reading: 0.375
